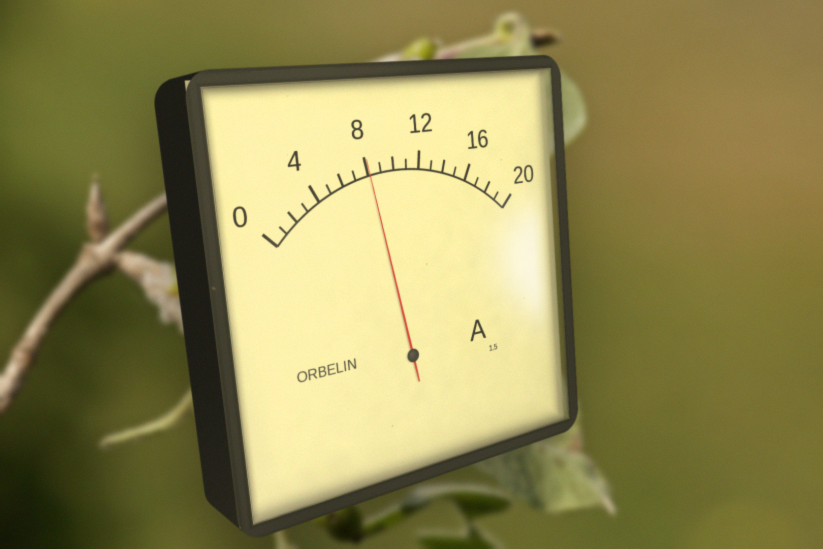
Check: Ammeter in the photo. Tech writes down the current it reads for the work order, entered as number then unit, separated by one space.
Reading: 8 A
